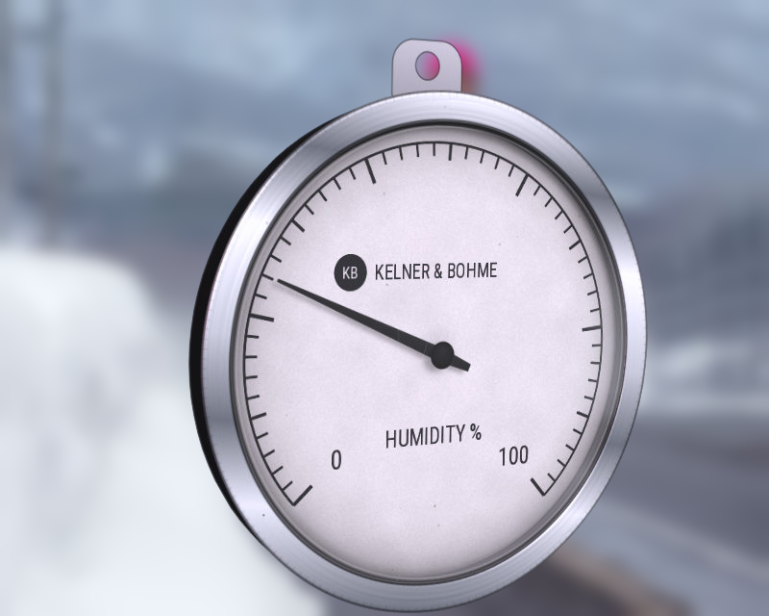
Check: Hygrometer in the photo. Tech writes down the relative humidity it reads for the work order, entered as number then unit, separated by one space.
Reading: 24 %
